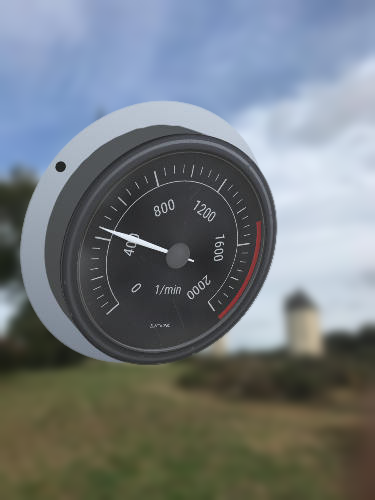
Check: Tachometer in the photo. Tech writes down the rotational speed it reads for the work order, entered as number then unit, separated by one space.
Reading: 450 rpm
